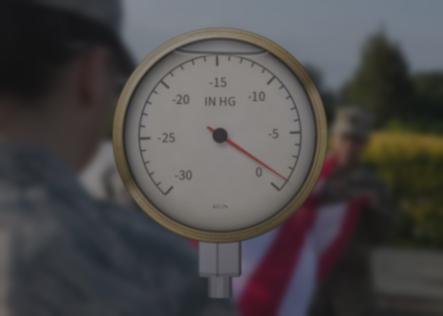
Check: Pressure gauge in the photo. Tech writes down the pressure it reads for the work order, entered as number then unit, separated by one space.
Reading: -1 inHg
